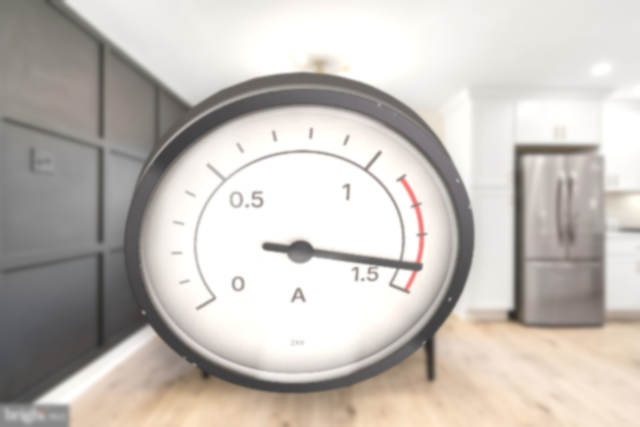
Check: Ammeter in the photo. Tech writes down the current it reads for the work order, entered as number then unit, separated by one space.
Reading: 1.4 A
